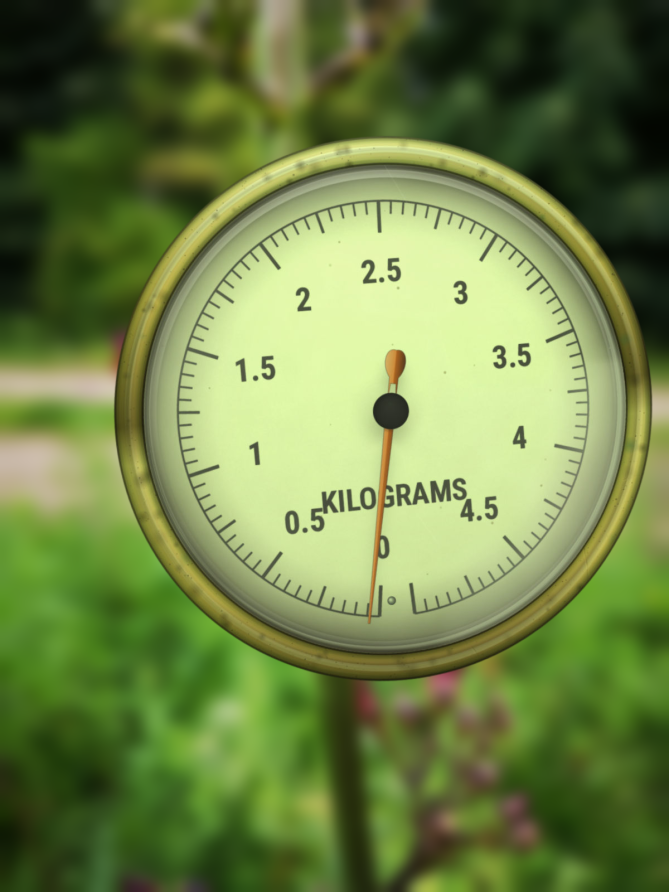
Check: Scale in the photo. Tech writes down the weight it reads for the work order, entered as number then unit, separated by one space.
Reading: 0.05 kg
